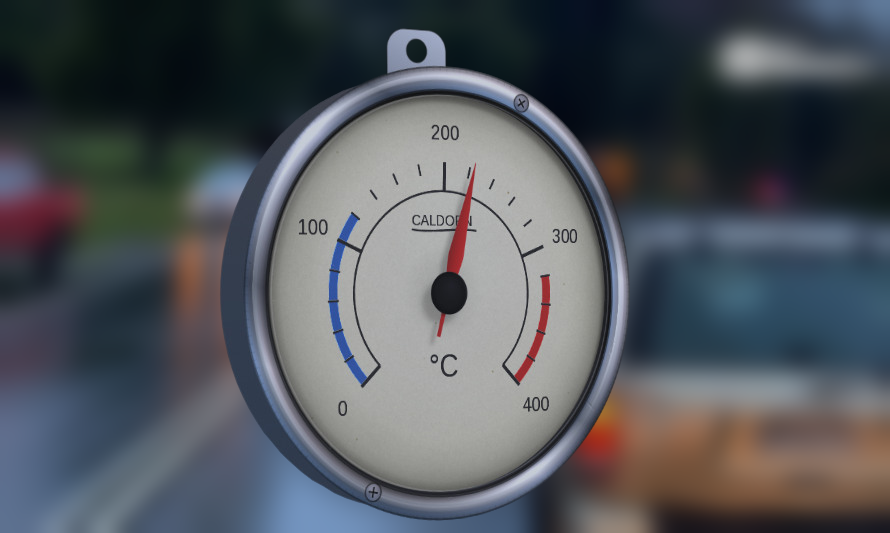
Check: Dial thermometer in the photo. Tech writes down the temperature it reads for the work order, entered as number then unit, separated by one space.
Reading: 220 °C
